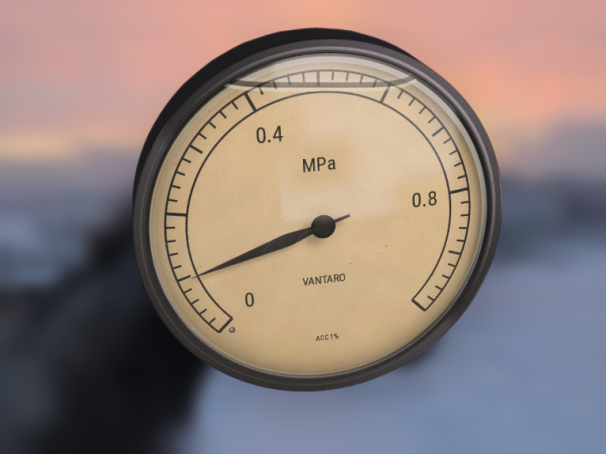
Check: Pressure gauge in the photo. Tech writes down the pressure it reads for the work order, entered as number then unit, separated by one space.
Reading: 0.1 MPa
